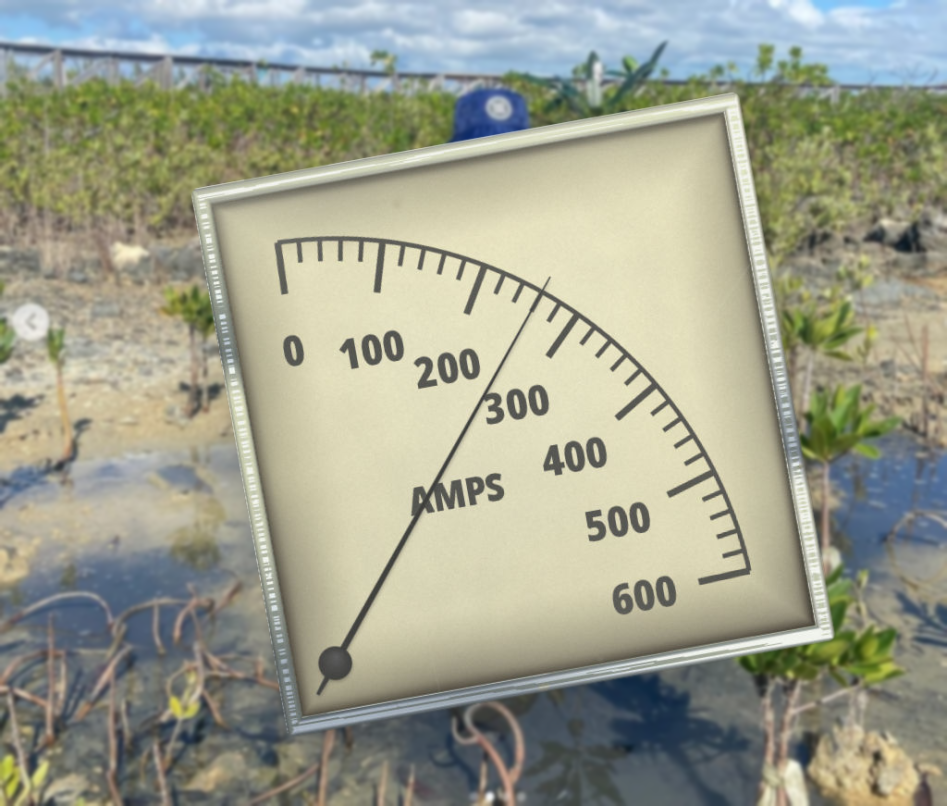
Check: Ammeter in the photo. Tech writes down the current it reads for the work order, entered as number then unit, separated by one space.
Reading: 260 A
